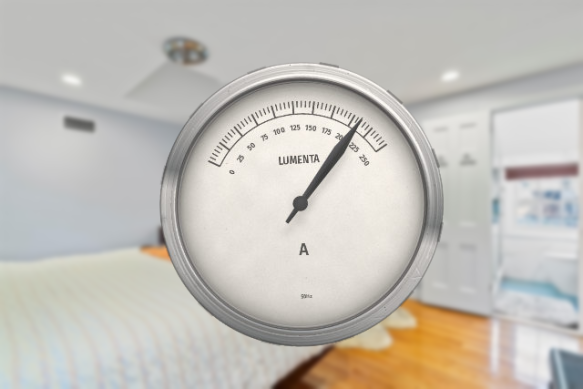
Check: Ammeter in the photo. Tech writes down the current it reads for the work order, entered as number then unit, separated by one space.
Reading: 210 A
